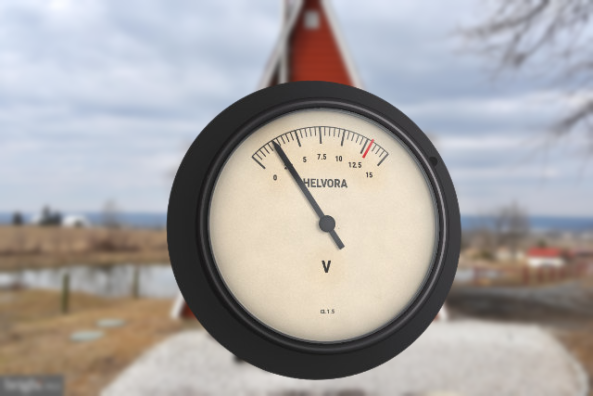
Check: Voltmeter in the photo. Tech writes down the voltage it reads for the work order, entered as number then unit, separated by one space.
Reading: 2.5 V
